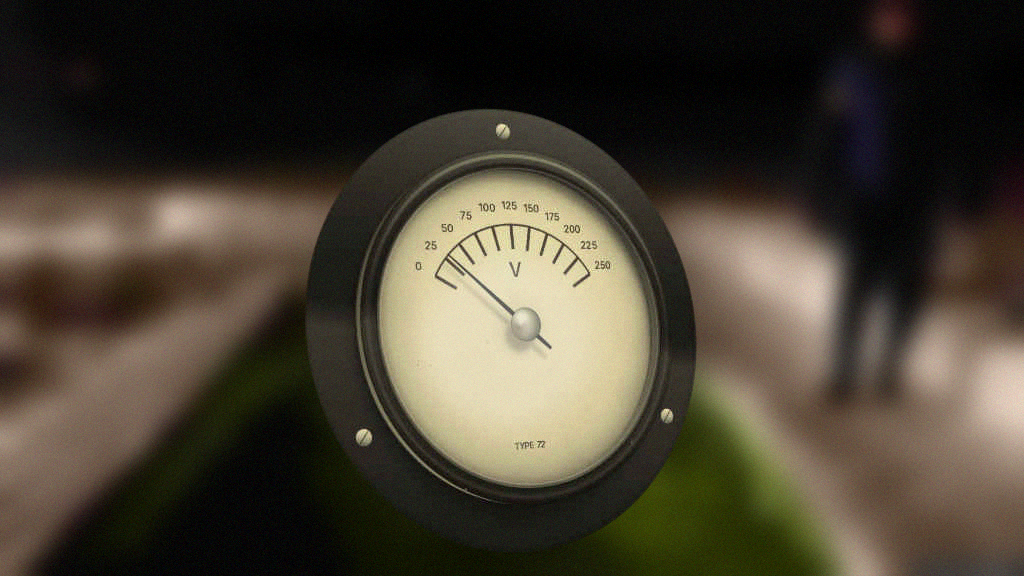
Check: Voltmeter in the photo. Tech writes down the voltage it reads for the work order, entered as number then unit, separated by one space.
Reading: 25 V
